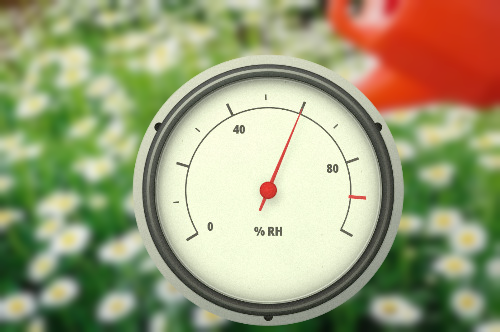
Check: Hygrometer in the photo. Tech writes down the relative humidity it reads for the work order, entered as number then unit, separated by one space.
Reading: 60 %
